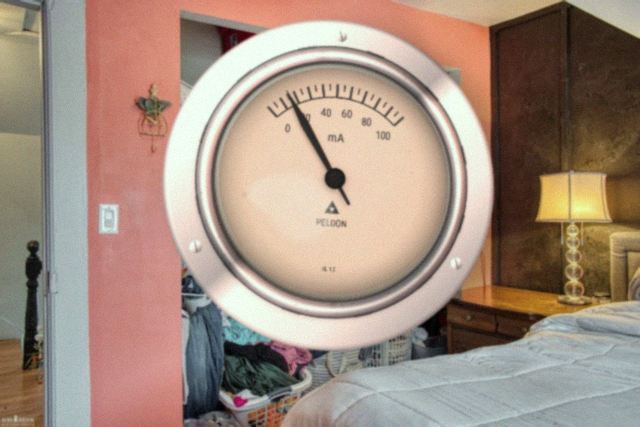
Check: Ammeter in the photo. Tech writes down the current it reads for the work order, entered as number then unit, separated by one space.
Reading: 15 mA
